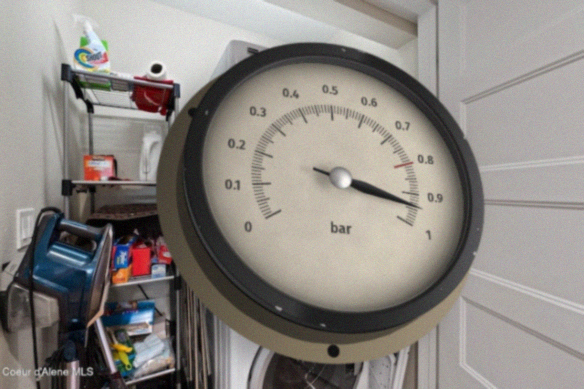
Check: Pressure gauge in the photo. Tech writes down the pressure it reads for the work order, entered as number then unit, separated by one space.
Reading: 0.95 bar
